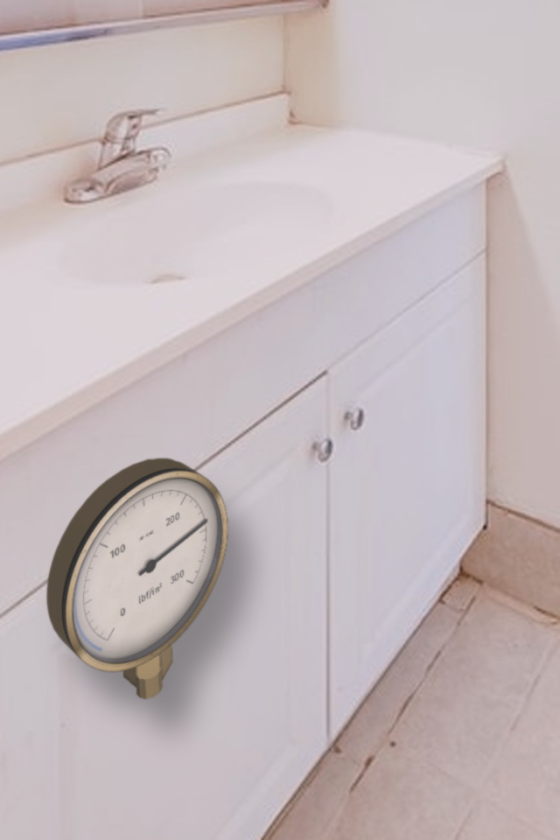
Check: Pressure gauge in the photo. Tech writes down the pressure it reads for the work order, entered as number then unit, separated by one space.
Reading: 240 psi
